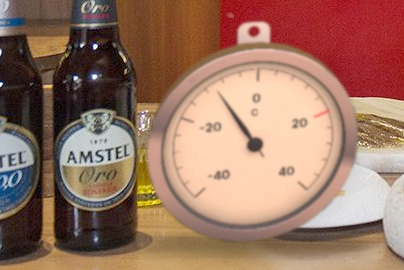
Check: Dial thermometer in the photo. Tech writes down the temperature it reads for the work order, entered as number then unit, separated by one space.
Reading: -10 °C
